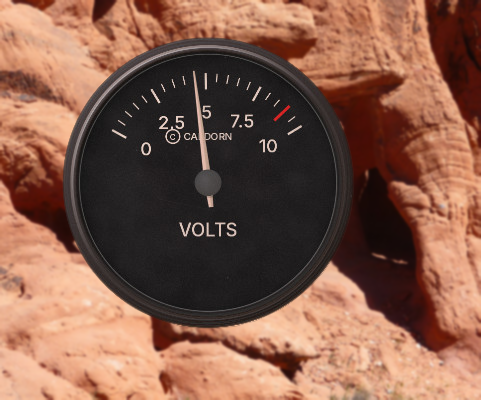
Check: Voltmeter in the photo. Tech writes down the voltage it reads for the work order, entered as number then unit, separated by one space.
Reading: 4.5 V
